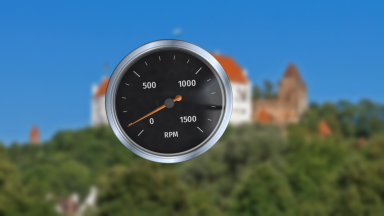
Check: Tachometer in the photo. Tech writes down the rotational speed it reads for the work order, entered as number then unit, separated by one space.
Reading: 100 rpm
